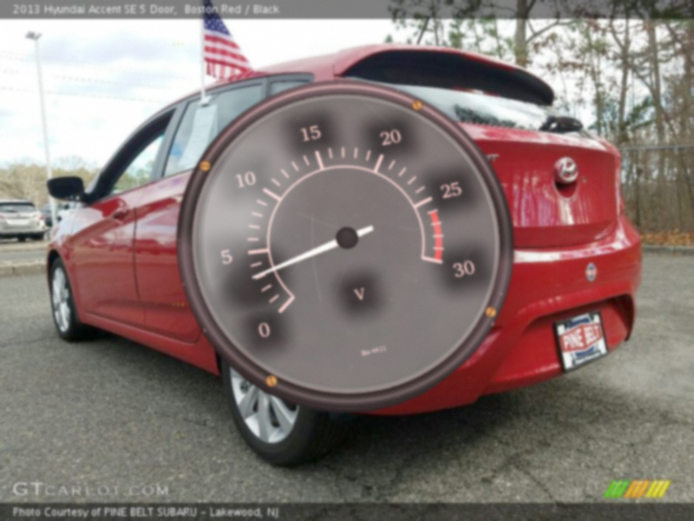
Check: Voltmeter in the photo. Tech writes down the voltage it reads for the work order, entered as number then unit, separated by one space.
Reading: 3 V
